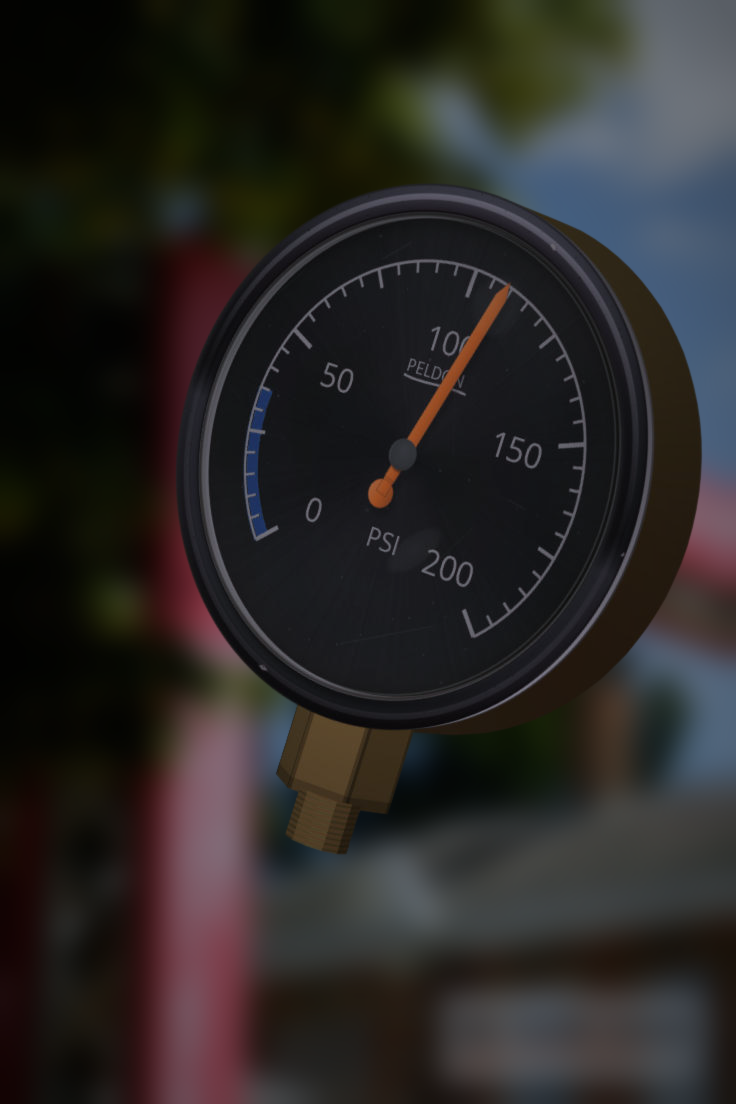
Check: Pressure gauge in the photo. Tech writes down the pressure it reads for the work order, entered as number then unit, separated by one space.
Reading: 110 psi
